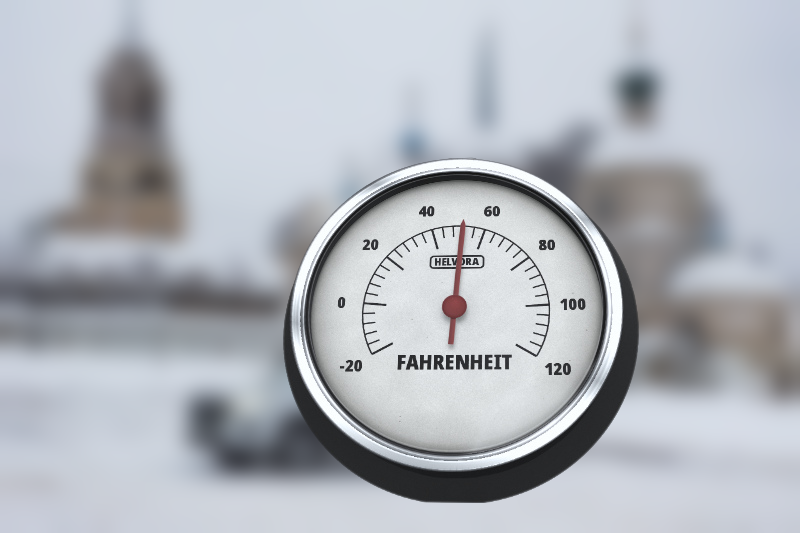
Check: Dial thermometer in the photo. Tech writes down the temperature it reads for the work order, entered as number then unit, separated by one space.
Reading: 52 °F
